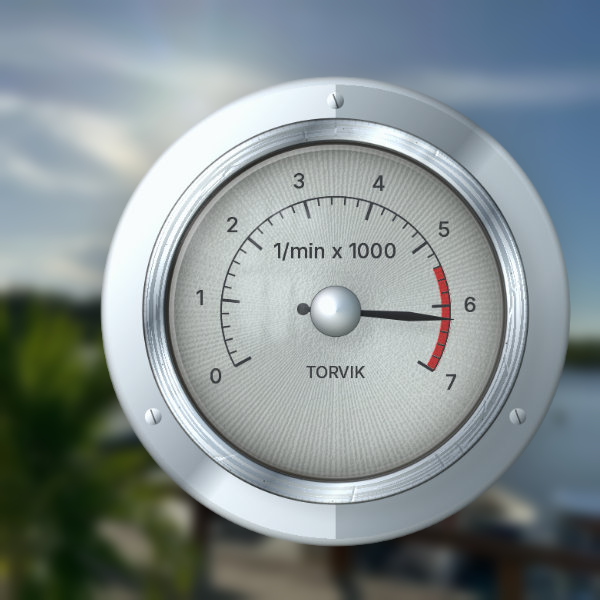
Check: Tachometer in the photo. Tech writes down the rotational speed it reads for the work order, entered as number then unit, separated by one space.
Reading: 6200 rpm
